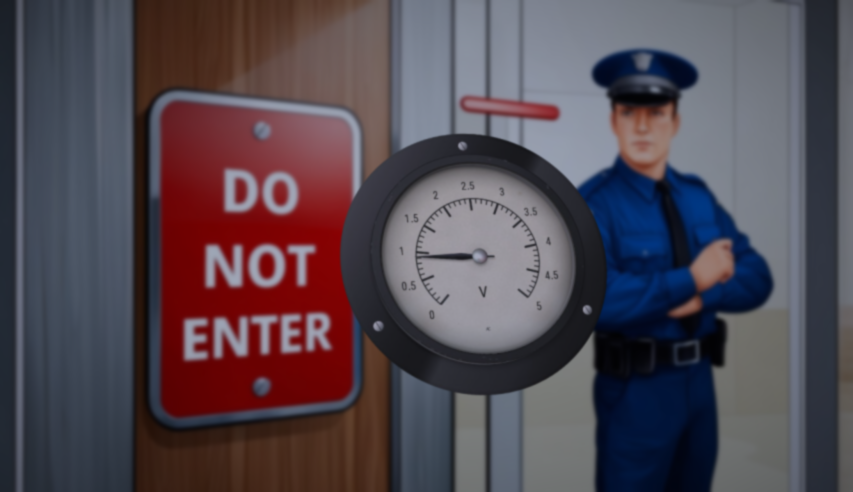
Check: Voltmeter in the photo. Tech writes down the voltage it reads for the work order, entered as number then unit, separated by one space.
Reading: 0.9 V
